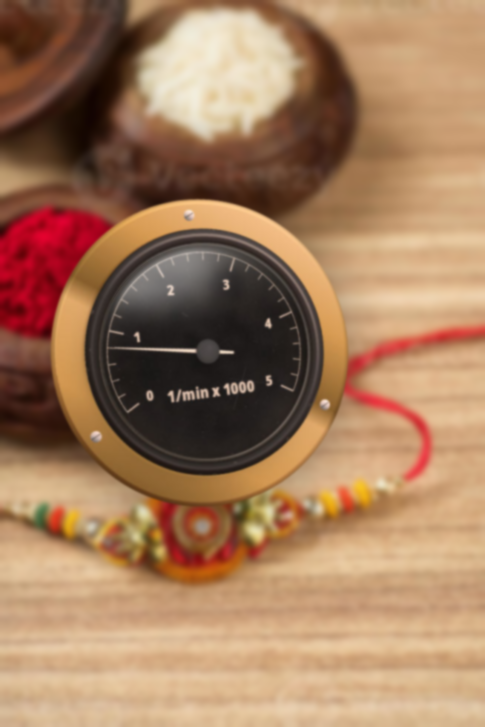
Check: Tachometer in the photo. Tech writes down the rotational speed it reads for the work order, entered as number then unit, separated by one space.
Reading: 800 rpm
